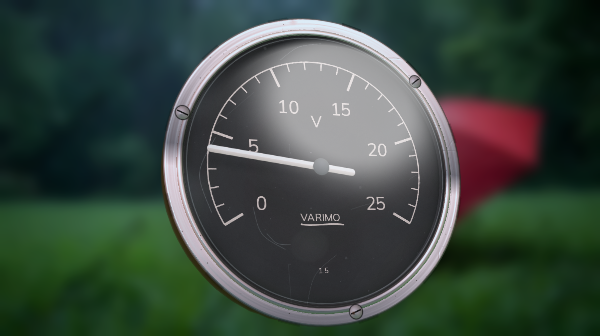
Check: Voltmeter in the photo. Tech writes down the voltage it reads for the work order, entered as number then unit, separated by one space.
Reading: 4 V
